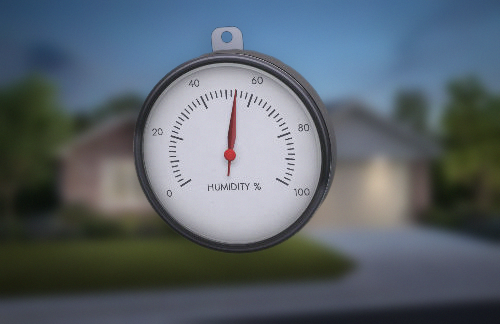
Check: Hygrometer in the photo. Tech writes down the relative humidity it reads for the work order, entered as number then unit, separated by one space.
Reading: 54 %
